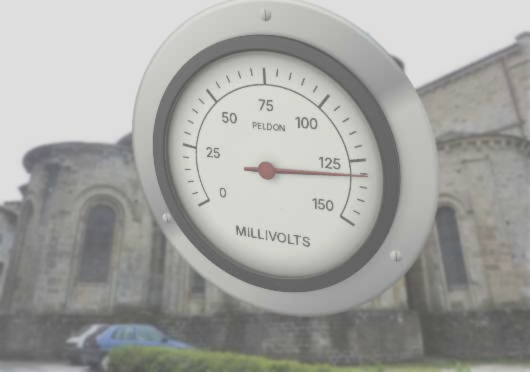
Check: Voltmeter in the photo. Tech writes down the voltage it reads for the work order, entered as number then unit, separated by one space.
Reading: 130 mV
